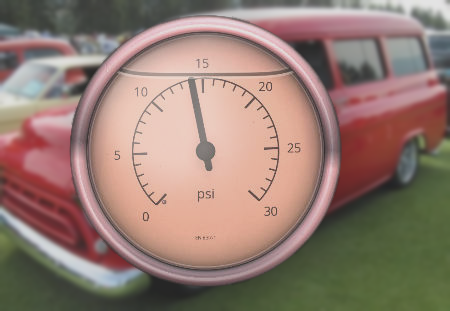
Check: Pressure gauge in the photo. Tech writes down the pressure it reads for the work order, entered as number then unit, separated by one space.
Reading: 14 psi
